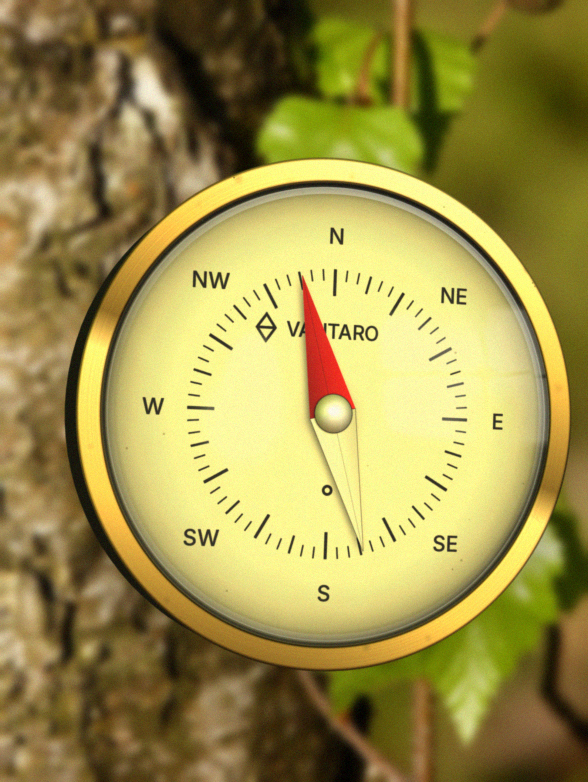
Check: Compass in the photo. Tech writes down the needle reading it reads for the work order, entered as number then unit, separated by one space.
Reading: 345 °
